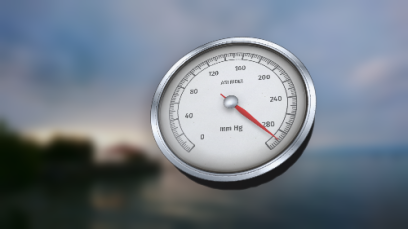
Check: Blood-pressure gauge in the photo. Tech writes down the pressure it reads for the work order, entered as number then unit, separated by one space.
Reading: 290 mmHg
